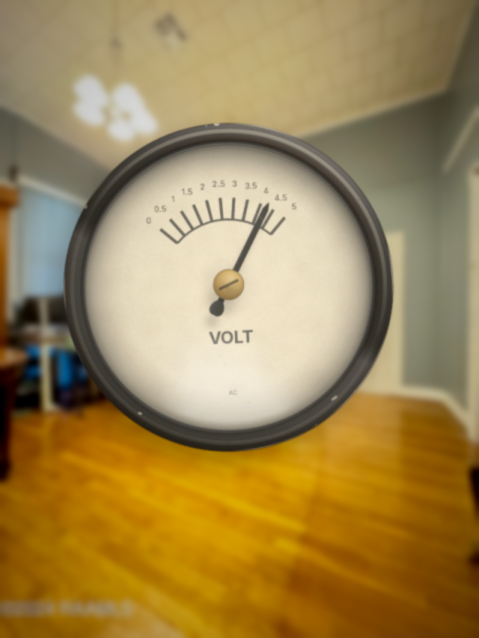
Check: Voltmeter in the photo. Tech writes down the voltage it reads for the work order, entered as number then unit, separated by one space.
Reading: 4.25 V
